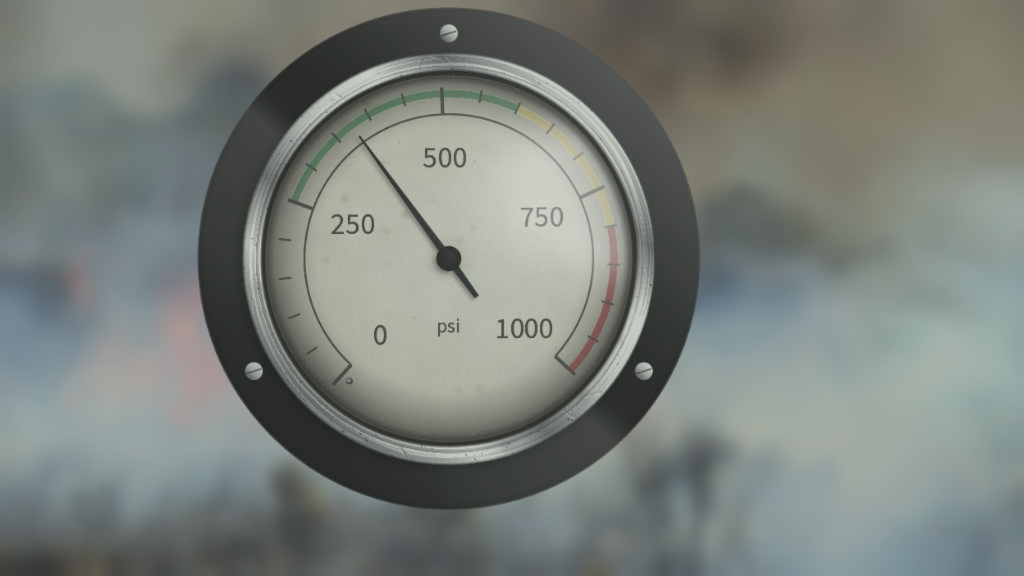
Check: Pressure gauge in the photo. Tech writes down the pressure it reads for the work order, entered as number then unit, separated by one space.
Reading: 375 psi
